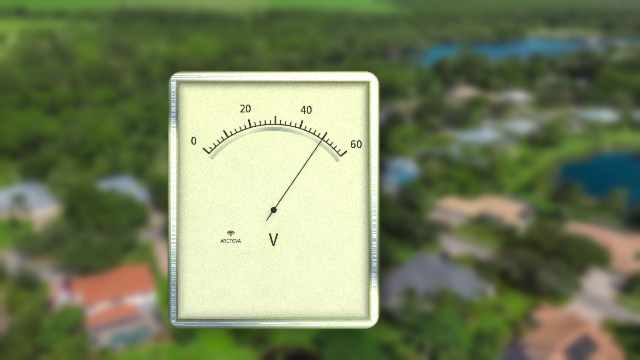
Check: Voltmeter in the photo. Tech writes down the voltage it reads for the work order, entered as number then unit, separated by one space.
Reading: 50 V
